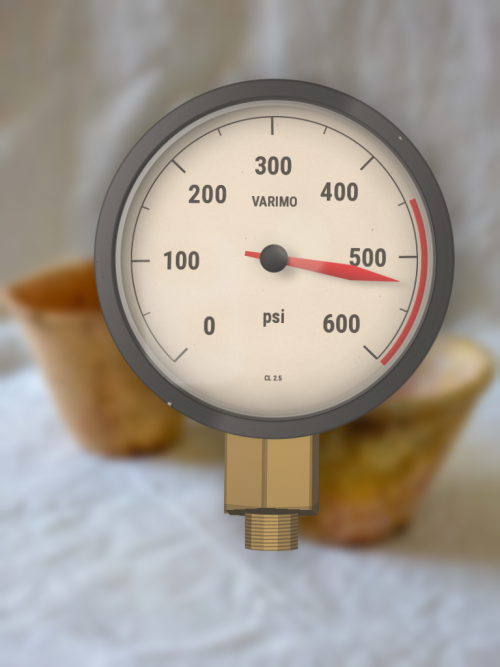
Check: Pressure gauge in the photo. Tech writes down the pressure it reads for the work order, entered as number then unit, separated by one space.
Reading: 525 psi
